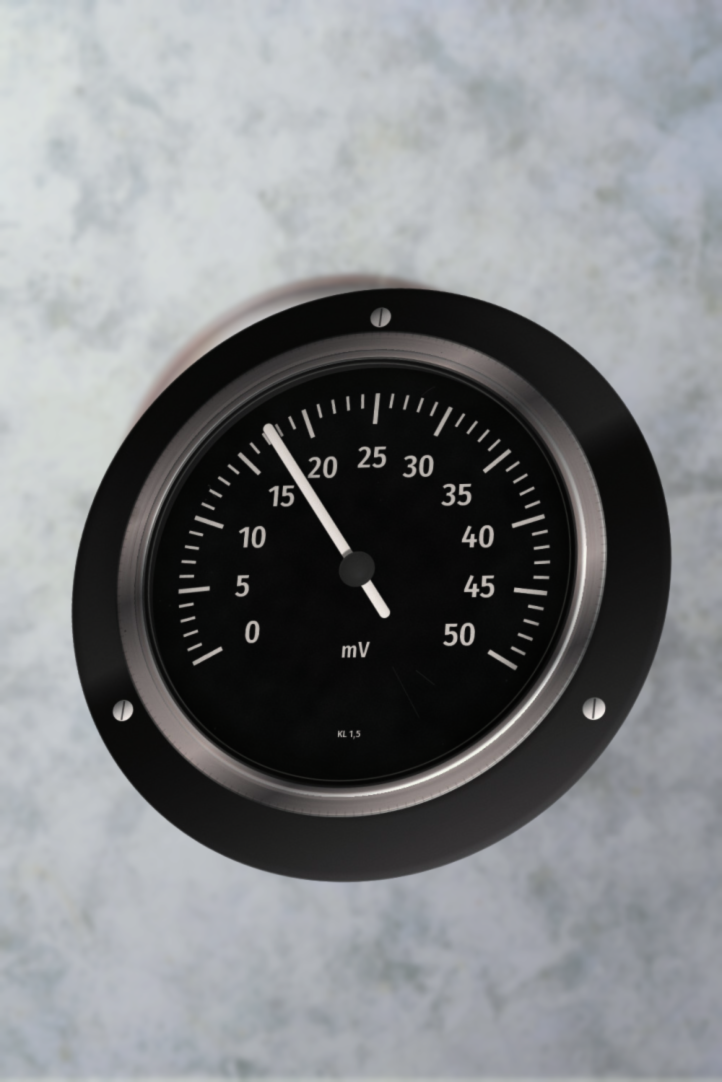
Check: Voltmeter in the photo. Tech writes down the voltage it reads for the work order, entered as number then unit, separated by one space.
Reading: 17.5 mV
